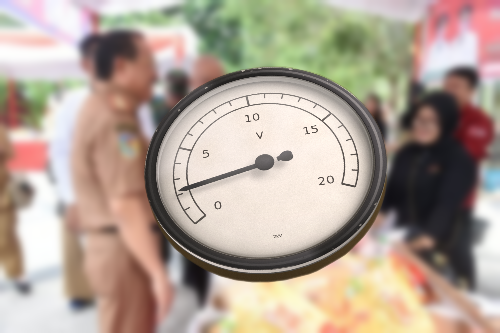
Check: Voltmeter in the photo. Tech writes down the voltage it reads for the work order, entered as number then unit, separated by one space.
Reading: 2 V
